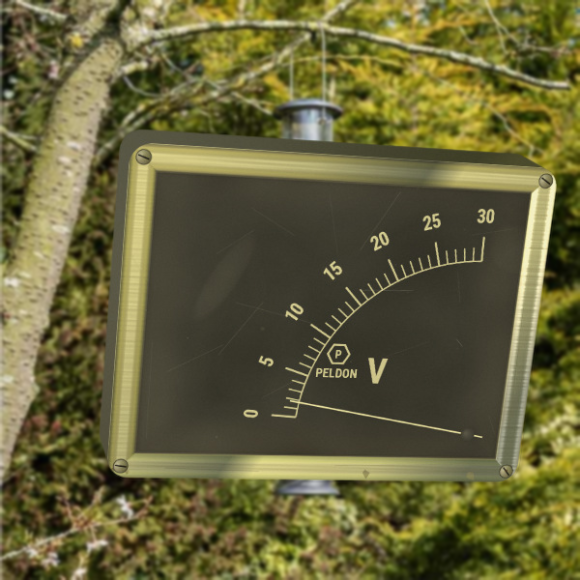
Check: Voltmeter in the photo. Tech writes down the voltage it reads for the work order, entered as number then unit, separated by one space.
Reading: 2 V
